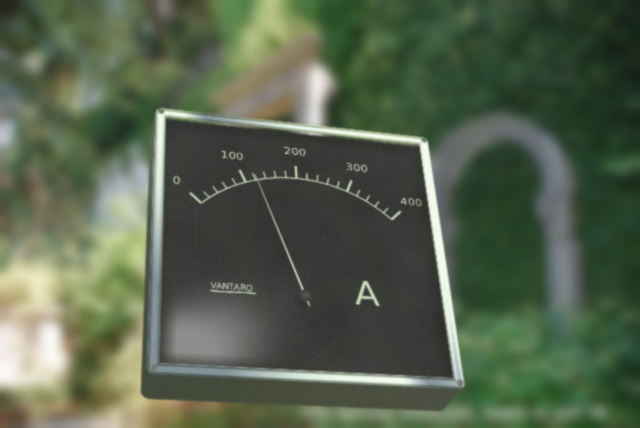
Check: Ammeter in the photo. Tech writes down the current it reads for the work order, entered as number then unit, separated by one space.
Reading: 120 A
